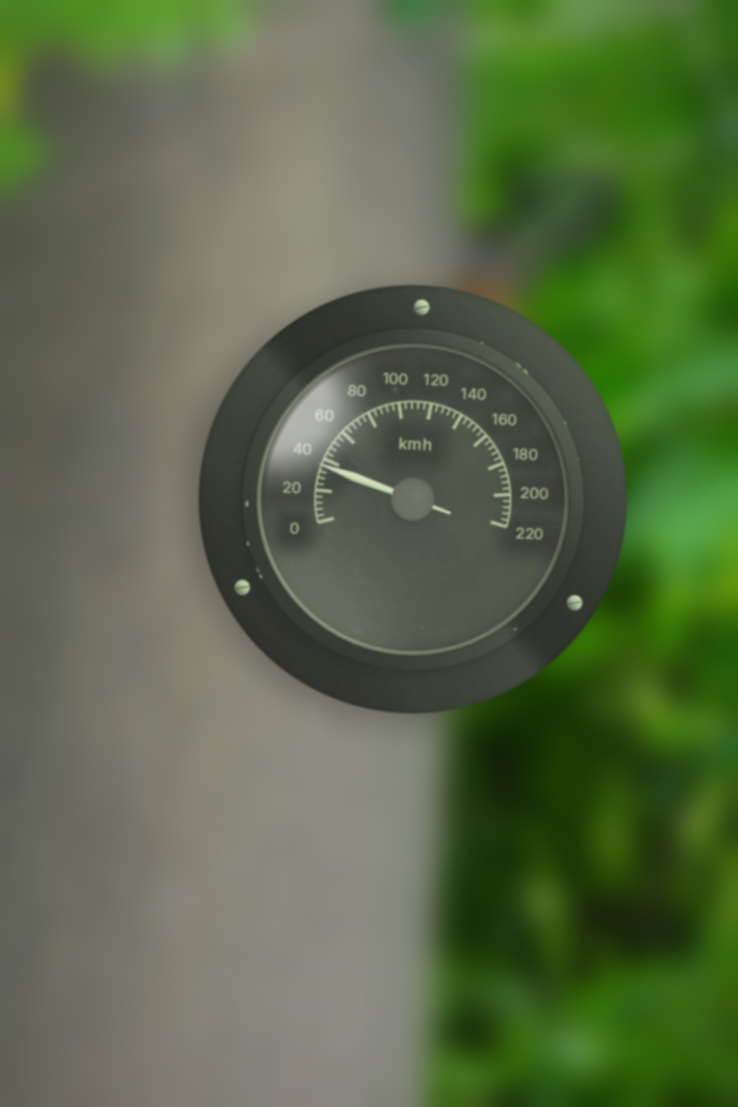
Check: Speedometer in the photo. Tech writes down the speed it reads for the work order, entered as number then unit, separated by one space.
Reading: 36 km/h
